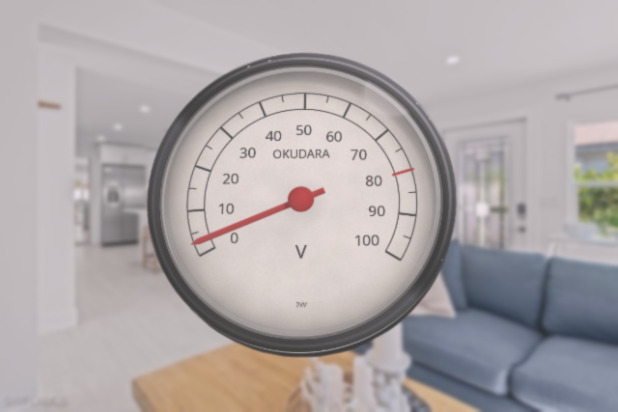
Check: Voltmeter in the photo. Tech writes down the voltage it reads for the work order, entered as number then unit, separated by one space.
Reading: 2.5 V
